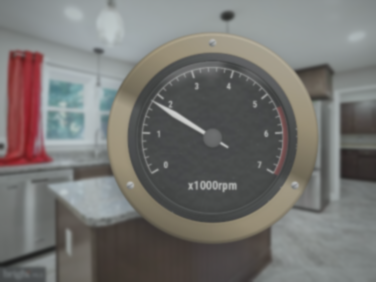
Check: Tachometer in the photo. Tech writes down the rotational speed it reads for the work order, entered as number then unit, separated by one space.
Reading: 1800 rpm
